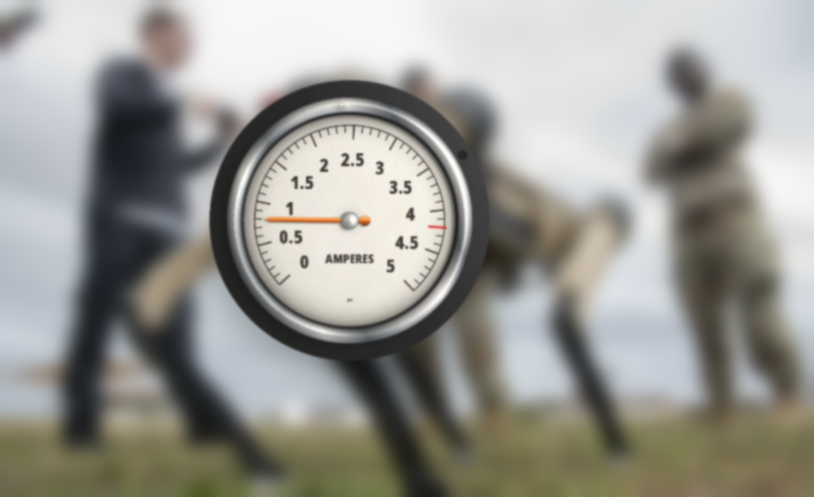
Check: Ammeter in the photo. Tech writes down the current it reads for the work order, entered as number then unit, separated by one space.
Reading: 0.8 A
